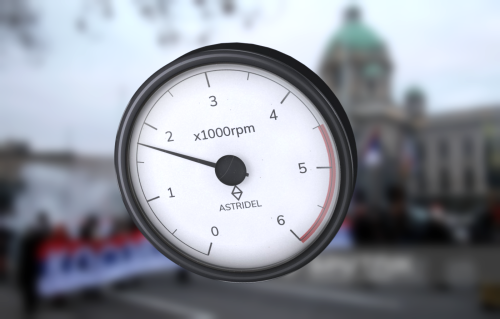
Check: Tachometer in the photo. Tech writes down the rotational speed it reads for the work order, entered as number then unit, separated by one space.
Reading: 1750 rpm
